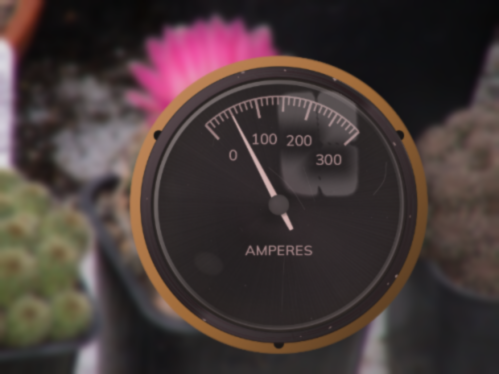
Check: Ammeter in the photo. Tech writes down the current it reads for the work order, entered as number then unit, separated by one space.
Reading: 50 A
